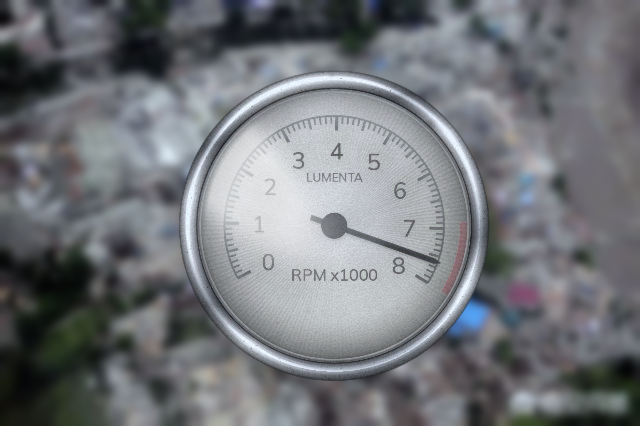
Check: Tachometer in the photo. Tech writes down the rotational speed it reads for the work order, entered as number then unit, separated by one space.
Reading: 7600 rpm
